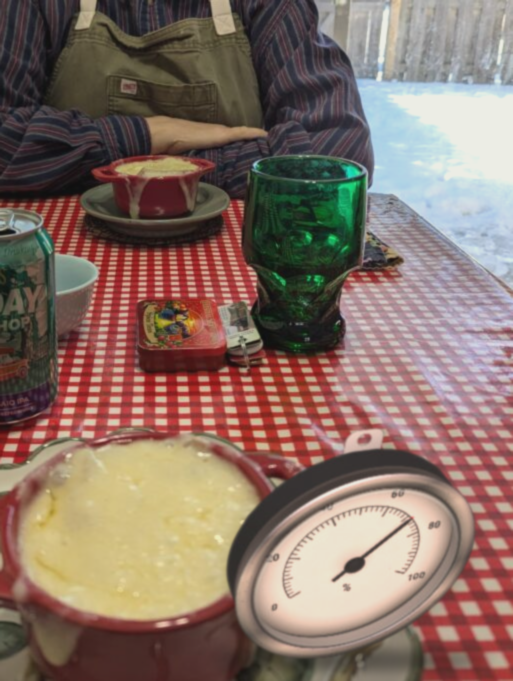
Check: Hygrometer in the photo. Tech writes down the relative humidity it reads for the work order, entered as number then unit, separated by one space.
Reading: 70 %
